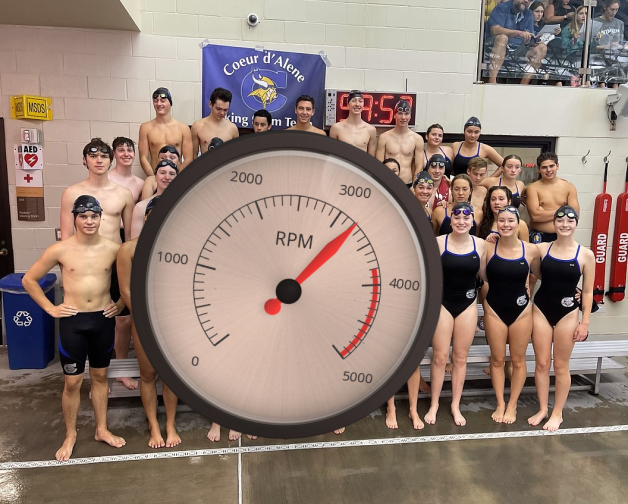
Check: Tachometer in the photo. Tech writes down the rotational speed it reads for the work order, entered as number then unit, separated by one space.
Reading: 3200 rpm
